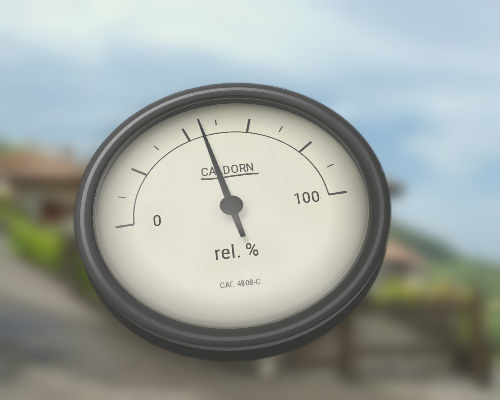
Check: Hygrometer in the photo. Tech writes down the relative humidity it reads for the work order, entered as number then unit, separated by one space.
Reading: 45 %
